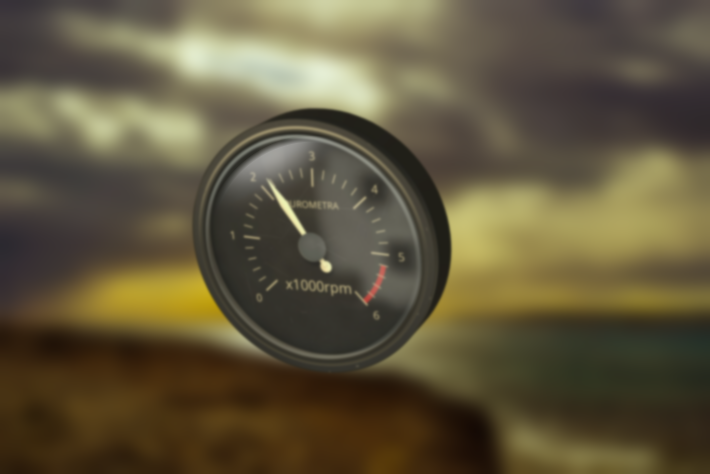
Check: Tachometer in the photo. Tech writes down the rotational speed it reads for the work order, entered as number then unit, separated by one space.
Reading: 2200 rpm
